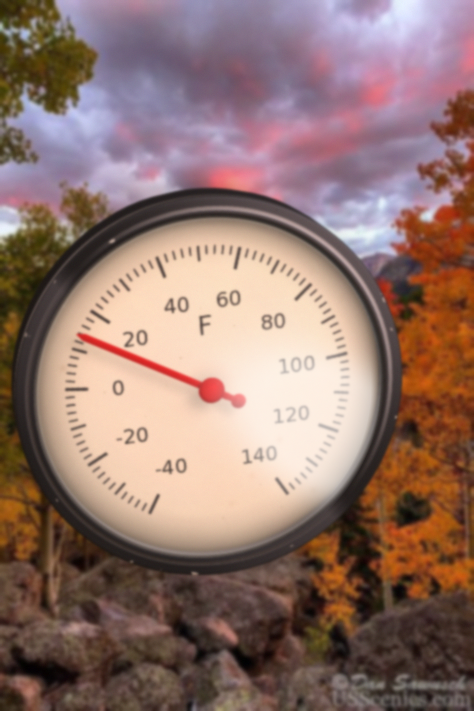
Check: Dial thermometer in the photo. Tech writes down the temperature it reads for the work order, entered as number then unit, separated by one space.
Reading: 14 °F
